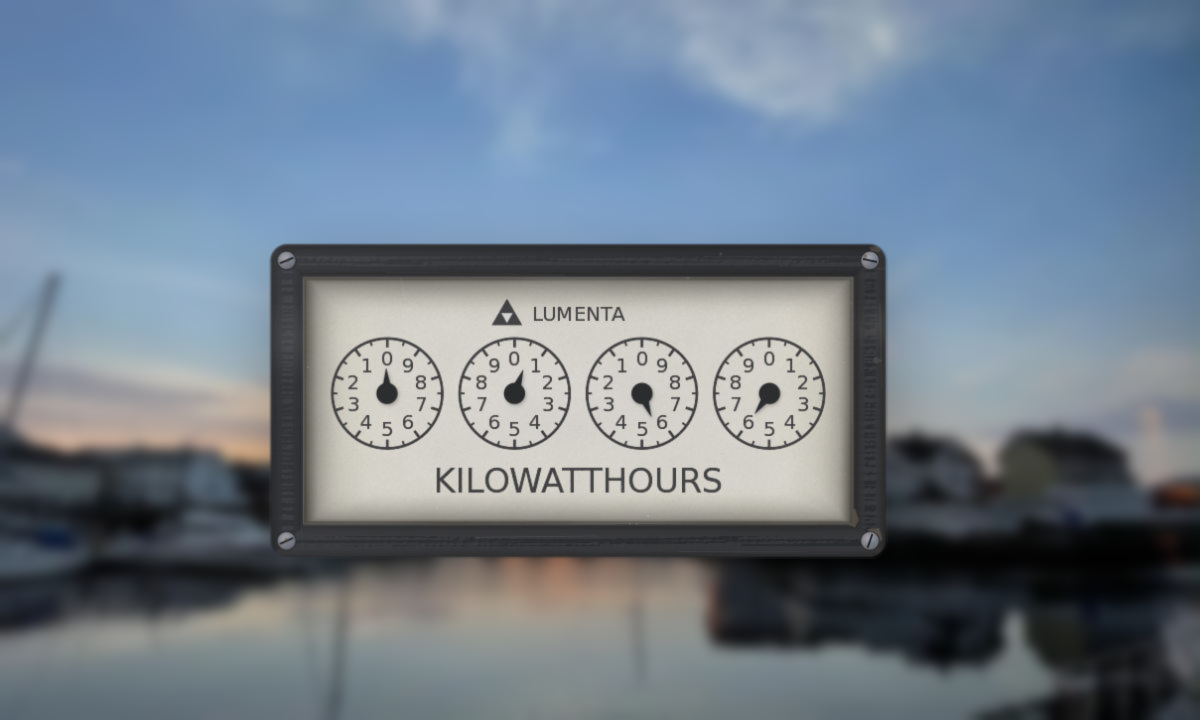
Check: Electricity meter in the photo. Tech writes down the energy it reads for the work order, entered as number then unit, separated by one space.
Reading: 56 kWh
